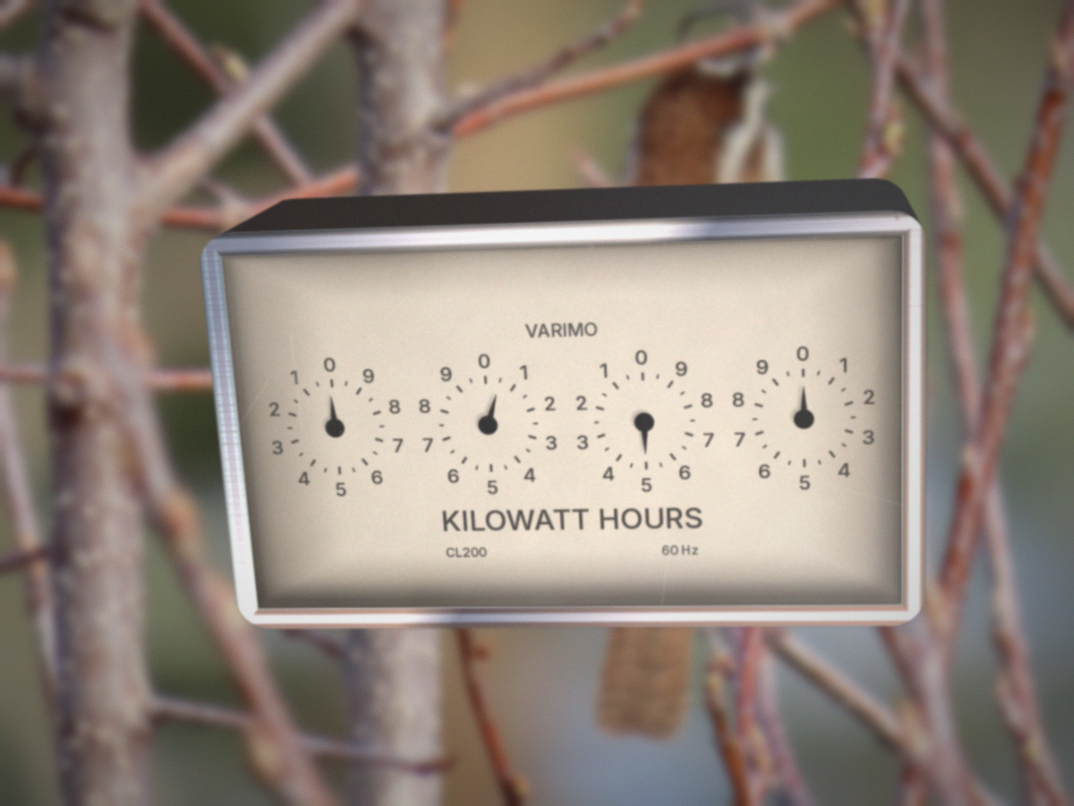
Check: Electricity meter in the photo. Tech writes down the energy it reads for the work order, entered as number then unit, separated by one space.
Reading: 50 kWh
